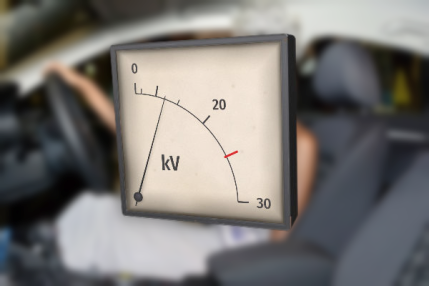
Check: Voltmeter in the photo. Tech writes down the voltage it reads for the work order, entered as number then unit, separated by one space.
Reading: 12.5 kV
